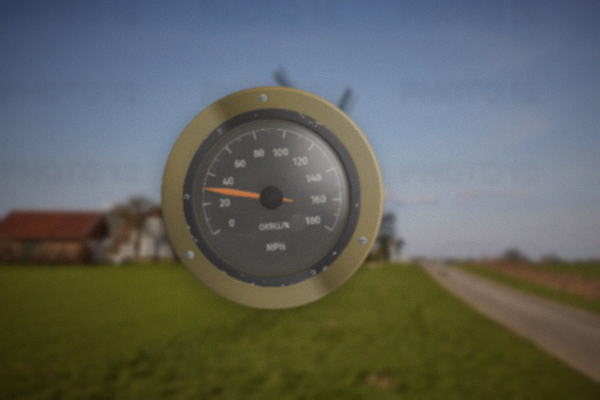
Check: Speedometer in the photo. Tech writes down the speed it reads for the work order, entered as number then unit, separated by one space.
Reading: 30 mph
